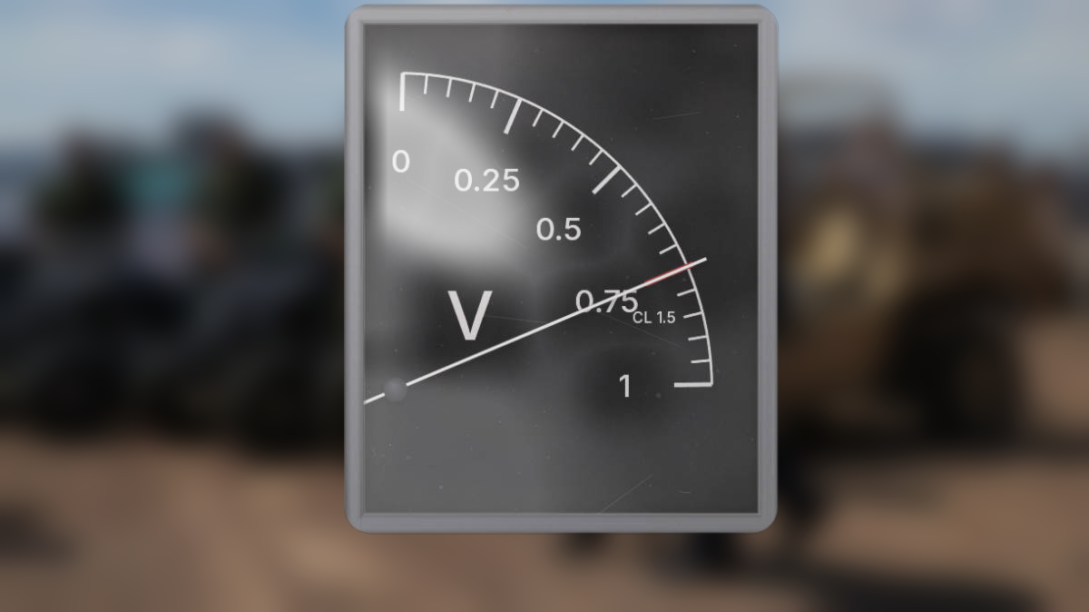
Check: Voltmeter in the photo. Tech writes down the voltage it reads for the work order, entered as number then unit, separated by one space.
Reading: 0.75 V
